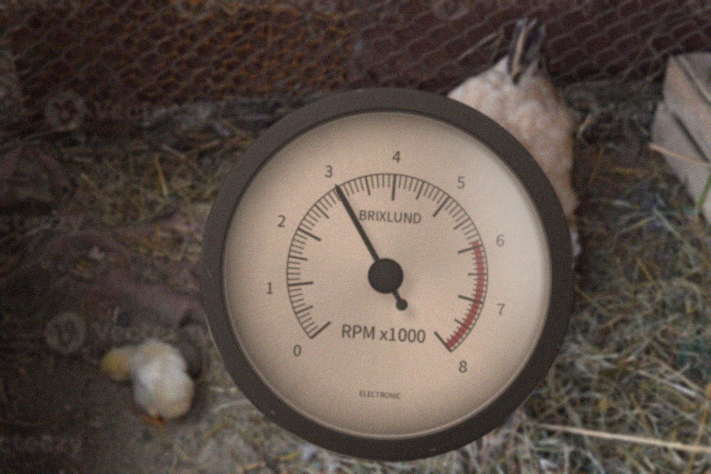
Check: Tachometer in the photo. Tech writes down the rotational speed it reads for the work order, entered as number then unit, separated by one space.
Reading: 3000 rpm
